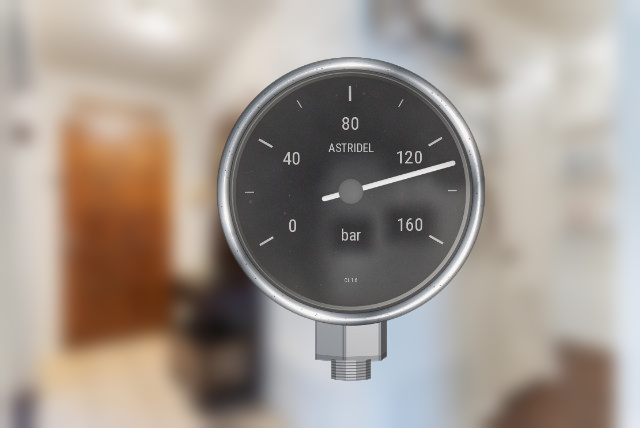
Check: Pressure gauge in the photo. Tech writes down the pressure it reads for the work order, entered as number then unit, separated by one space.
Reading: 130 bar
